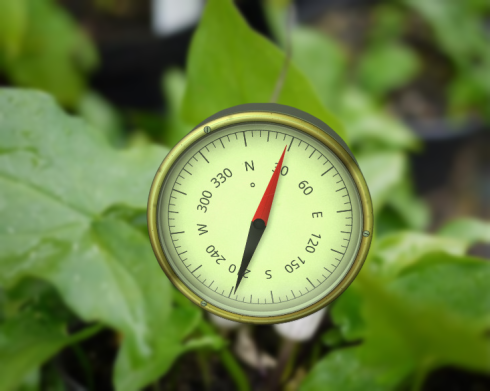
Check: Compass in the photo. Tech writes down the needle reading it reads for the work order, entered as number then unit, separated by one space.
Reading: 27.5 °
